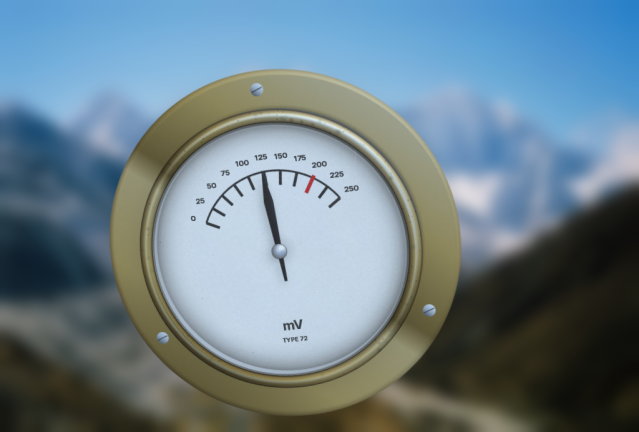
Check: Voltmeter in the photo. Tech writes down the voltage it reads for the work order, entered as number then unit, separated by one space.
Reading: 125 mV
